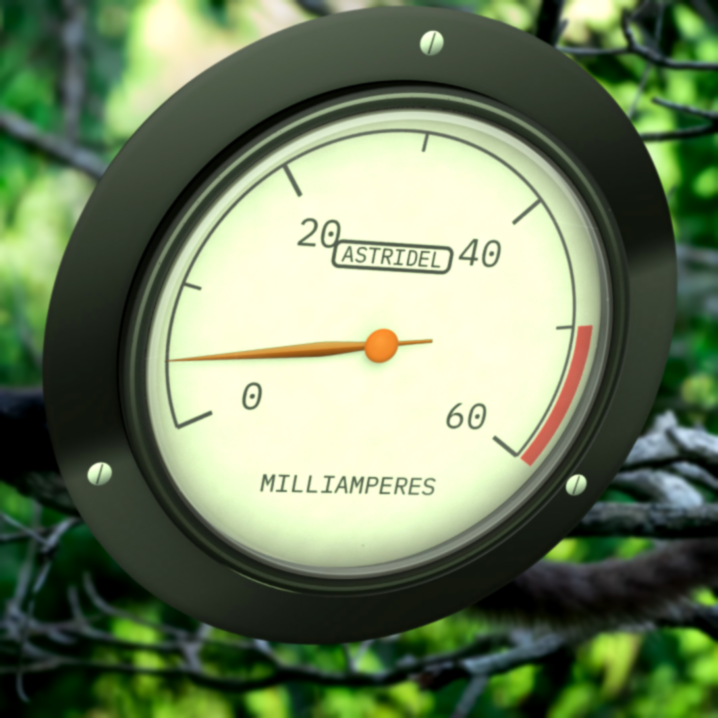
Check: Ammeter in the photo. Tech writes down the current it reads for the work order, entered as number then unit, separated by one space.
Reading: 5 mA
